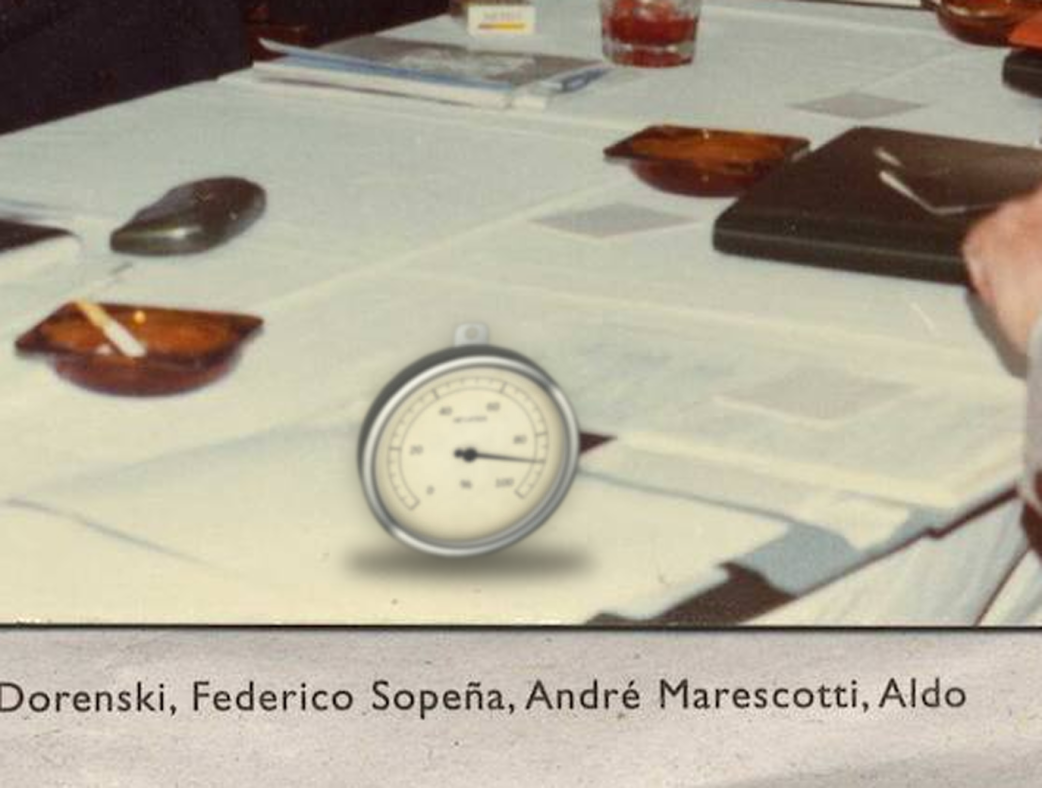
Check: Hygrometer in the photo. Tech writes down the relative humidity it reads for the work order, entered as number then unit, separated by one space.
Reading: 88 %
